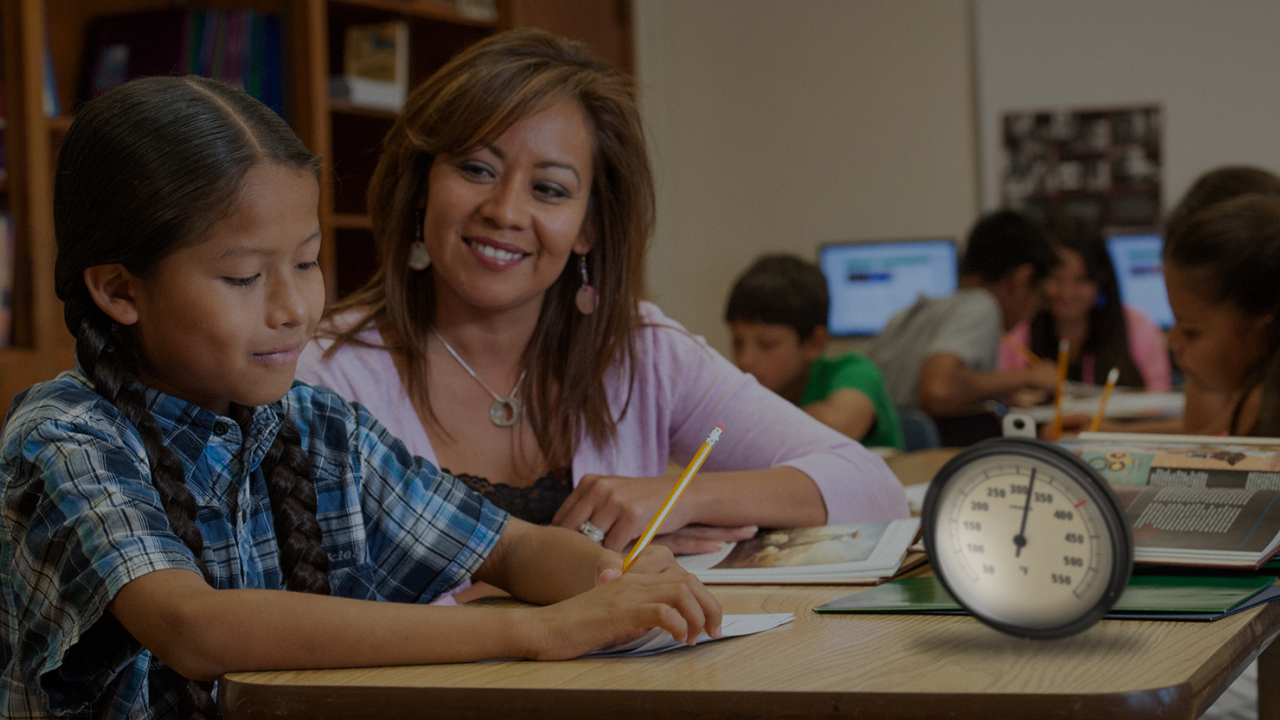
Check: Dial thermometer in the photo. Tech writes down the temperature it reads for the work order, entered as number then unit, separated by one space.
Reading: 325 °F
